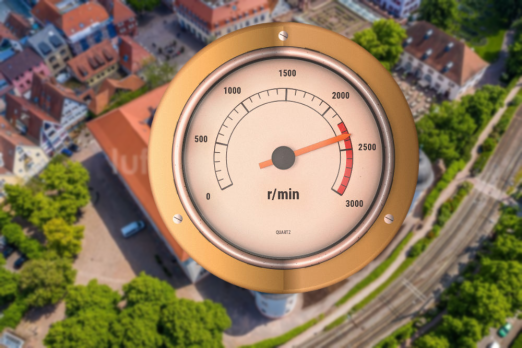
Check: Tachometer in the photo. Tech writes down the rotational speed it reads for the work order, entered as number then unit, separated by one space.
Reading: 2350 rpm
